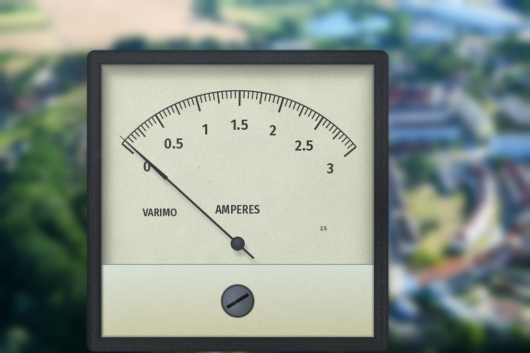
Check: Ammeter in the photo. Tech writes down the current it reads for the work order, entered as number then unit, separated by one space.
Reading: 0.05 A
